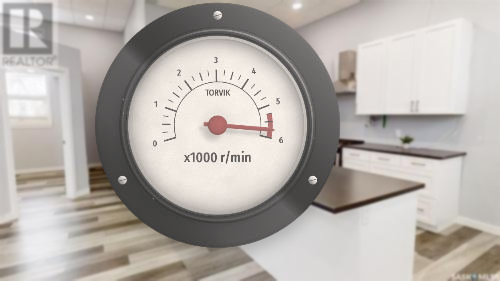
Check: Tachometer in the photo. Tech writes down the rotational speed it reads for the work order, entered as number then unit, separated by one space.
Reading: 5750 rpm
